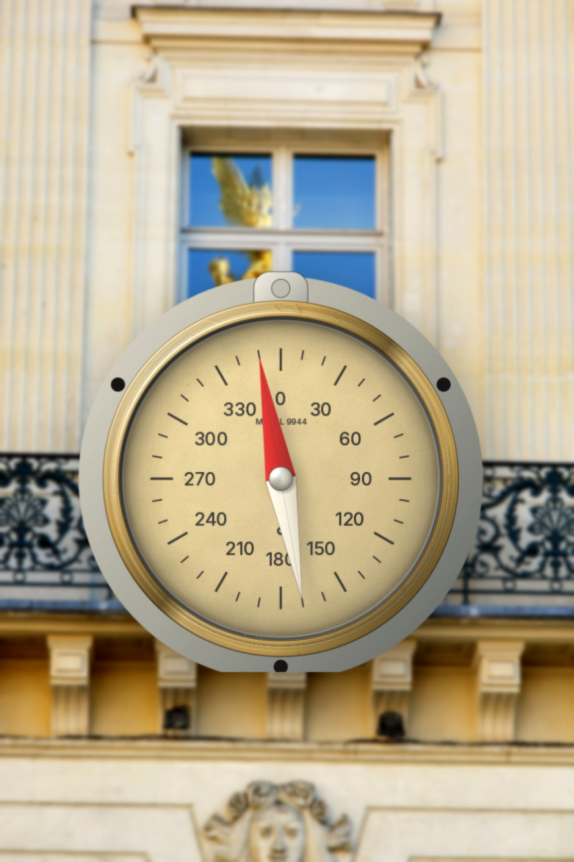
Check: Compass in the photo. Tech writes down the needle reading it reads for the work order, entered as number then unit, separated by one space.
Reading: 350 °
